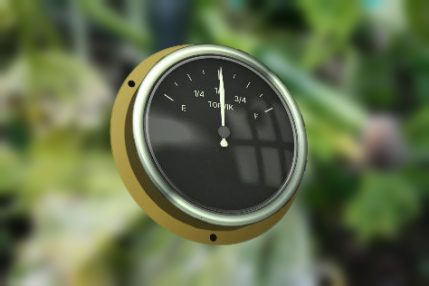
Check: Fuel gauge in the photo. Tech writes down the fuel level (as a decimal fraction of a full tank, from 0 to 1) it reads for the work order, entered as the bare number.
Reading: 0.5
